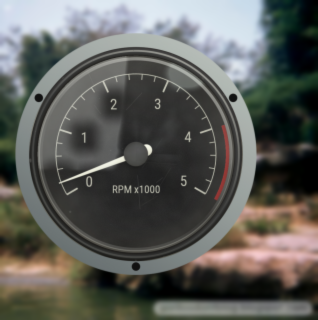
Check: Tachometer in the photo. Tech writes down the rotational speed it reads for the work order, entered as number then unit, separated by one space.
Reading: 200 rpm
